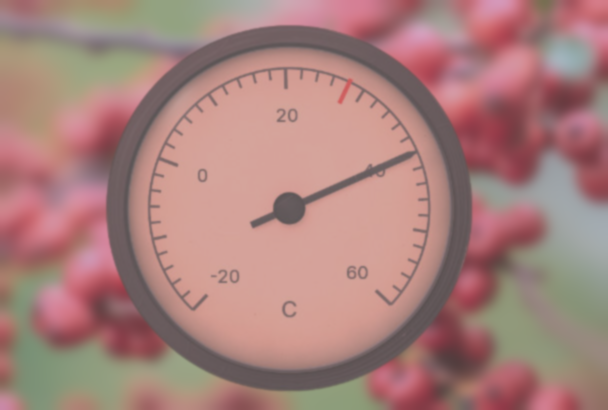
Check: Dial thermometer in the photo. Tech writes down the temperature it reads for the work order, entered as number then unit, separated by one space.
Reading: 40 °C
